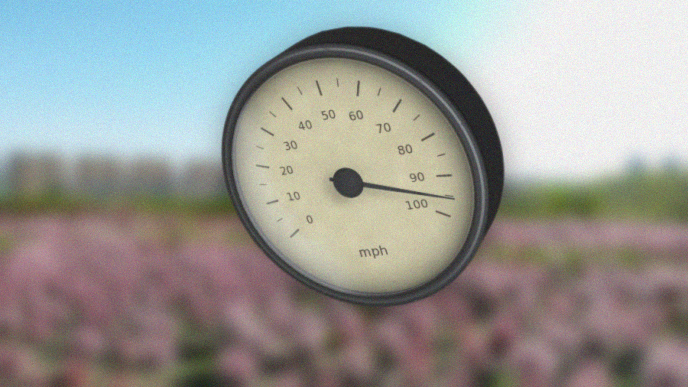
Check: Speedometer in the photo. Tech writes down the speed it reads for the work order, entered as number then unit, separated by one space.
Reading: 95 mph
